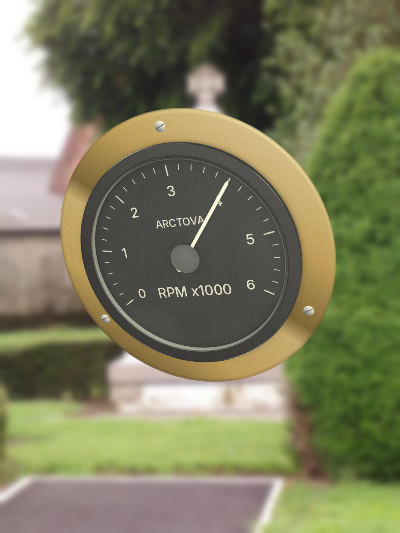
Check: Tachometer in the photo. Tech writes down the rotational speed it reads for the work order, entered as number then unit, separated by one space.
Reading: 4000 rpm
